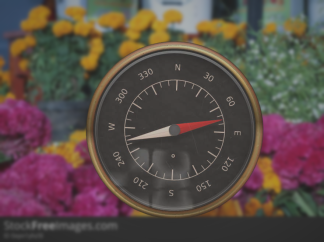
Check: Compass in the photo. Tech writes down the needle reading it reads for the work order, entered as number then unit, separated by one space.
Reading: 75 °
